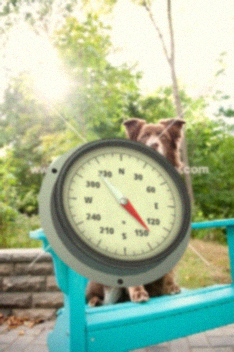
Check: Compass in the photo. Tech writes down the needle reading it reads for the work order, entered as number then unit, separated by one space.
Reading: 140 °
